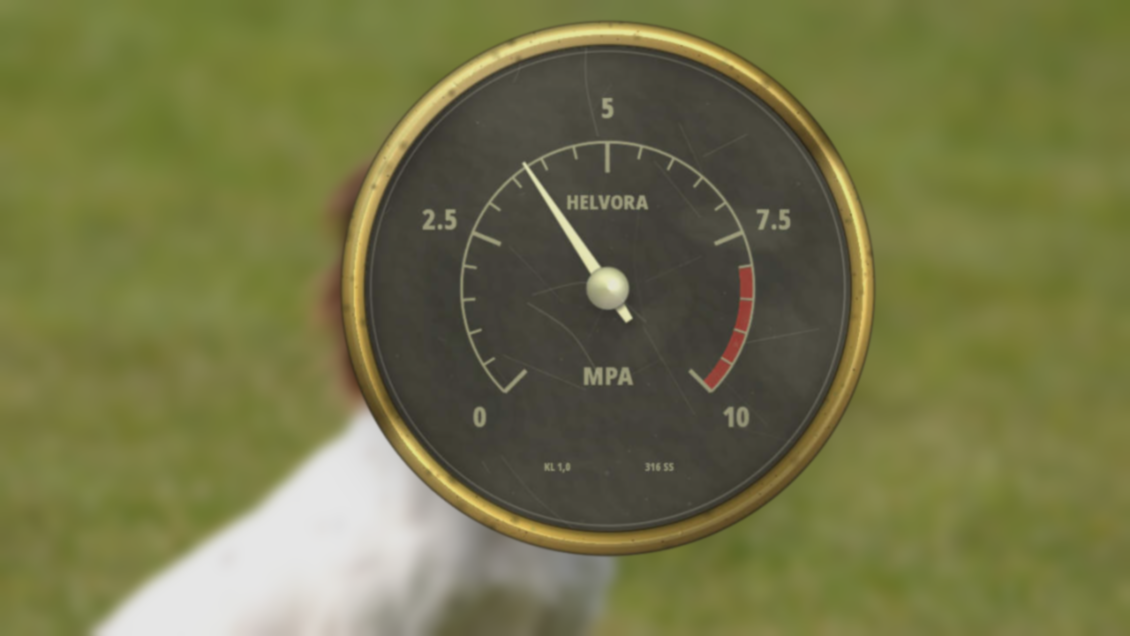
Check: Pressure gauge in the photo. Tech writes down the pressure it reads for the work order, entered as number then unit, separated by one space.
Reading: 3.75 MPa
